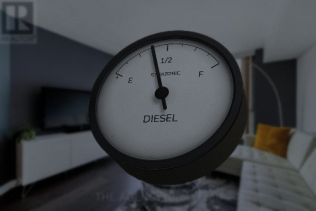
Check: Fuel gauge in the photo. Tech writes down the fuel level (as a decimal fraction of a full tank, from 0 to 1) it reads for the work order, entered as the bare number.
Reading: 0.375
